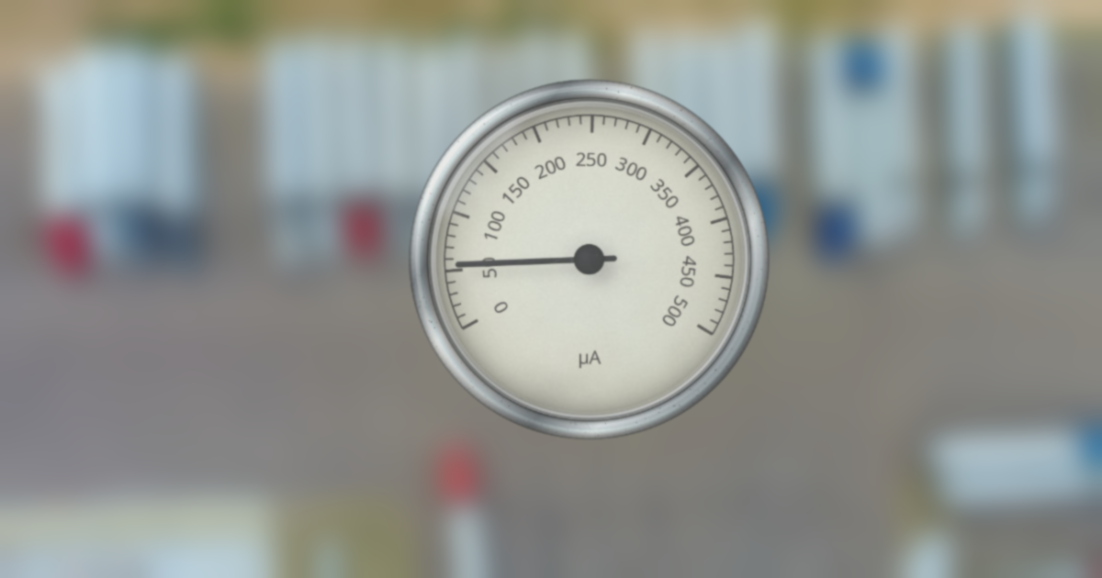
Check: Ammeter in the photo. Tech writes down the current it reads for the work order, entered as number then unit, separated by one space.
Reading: 55 µA
